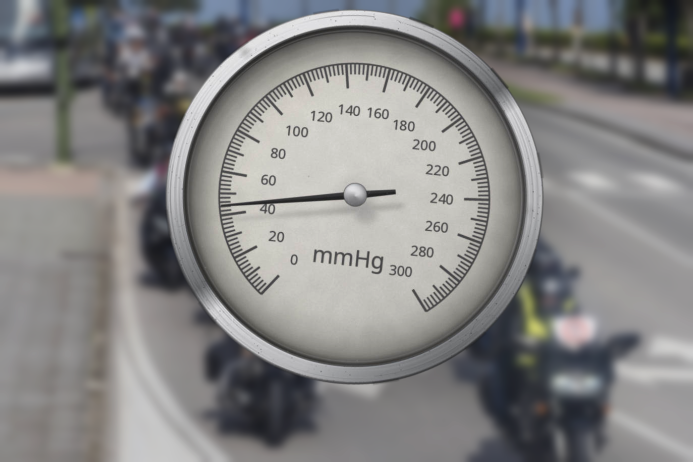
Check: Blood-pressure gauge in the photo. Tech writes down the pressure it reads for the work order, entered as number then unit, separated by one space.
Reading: 44 mmHg
